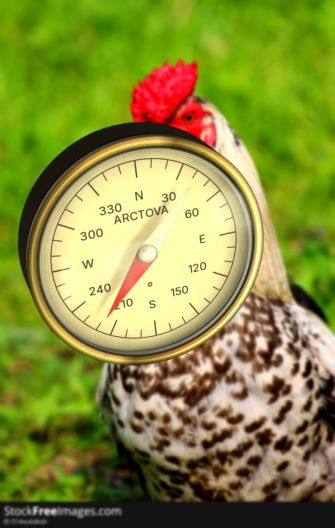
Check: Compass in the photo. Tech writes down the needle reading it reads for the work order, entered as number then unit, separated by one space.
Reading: 220 °
